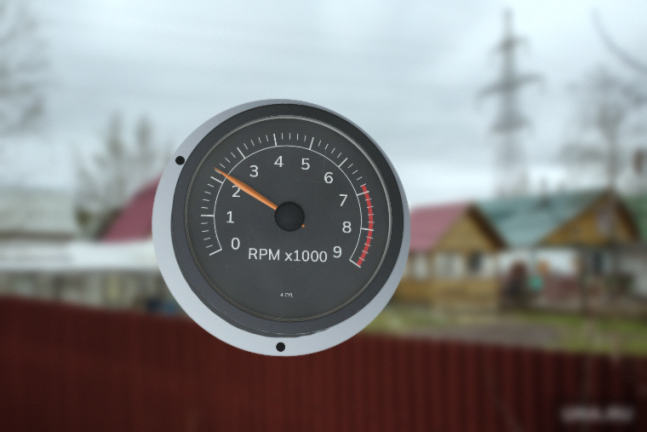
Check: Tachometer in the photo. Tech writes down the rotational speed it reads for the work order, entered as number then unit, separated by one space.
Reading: 2200 rpm
